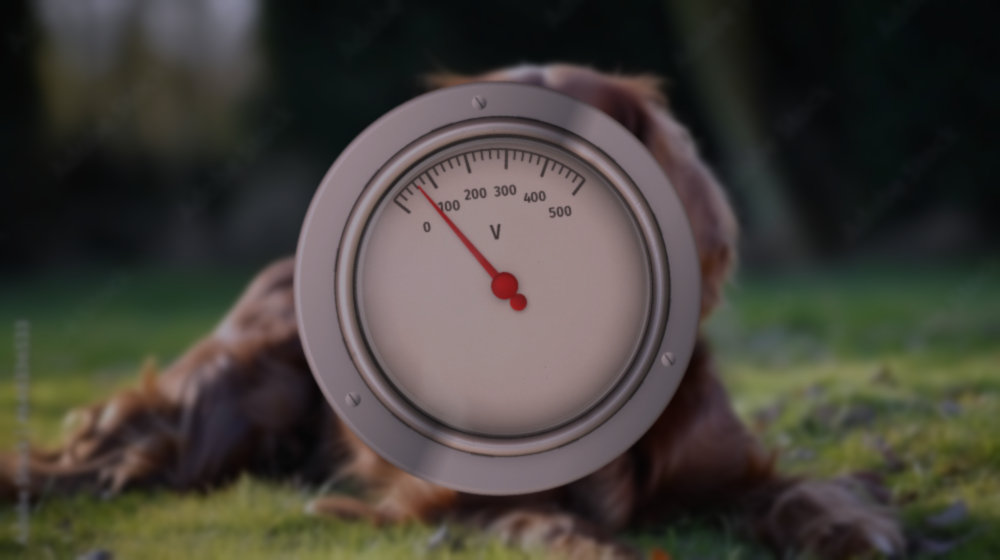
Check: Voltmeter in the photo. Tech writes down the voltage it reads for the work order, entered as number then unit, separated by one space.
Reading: 60 V
